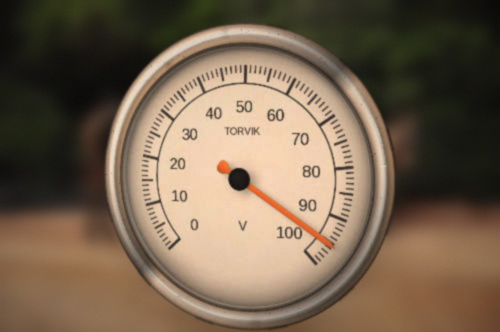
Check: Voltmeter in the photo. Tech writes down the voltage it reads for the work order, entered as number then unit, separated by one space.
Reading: 95 V
